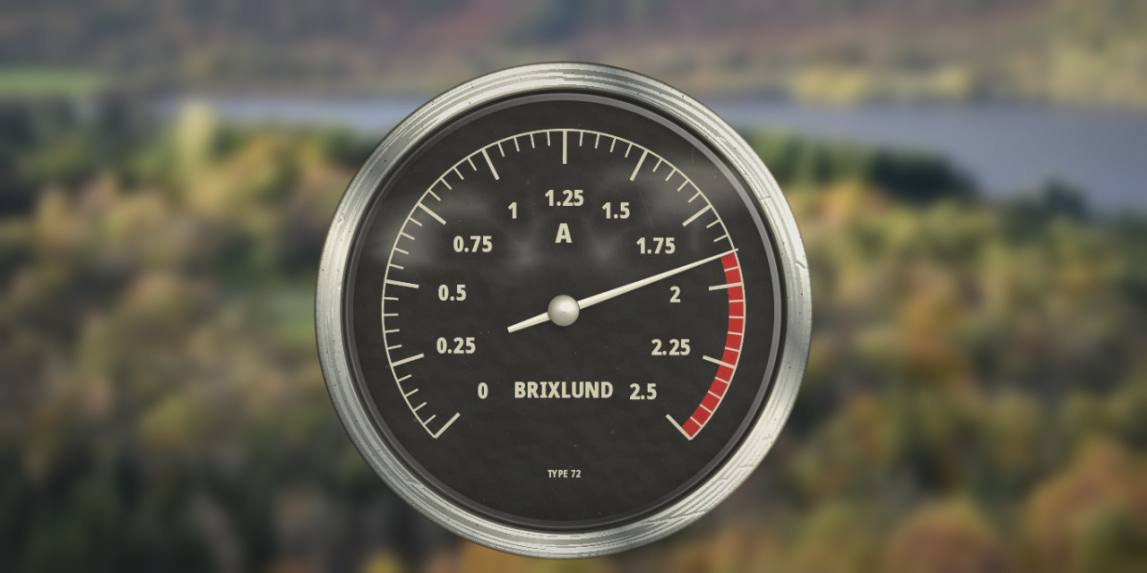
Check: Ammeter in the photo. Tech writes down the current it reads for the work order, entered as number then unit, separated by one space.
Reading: 1.9 A
